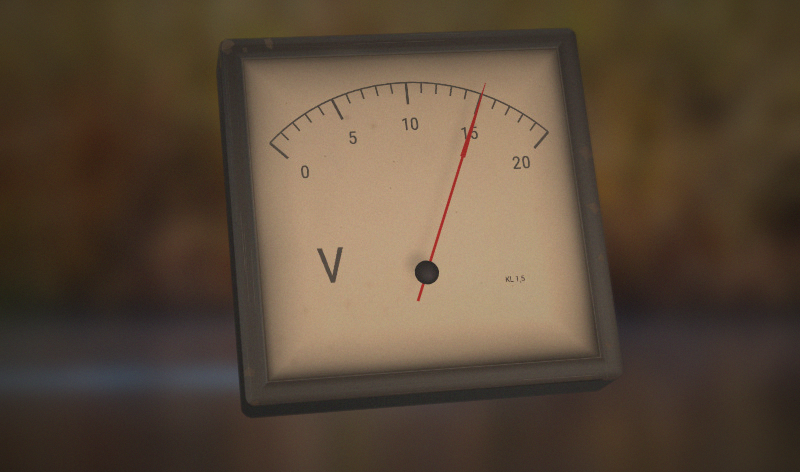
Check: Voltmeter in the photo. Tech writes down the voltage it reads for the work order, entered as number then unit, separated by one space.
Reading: 15 V
